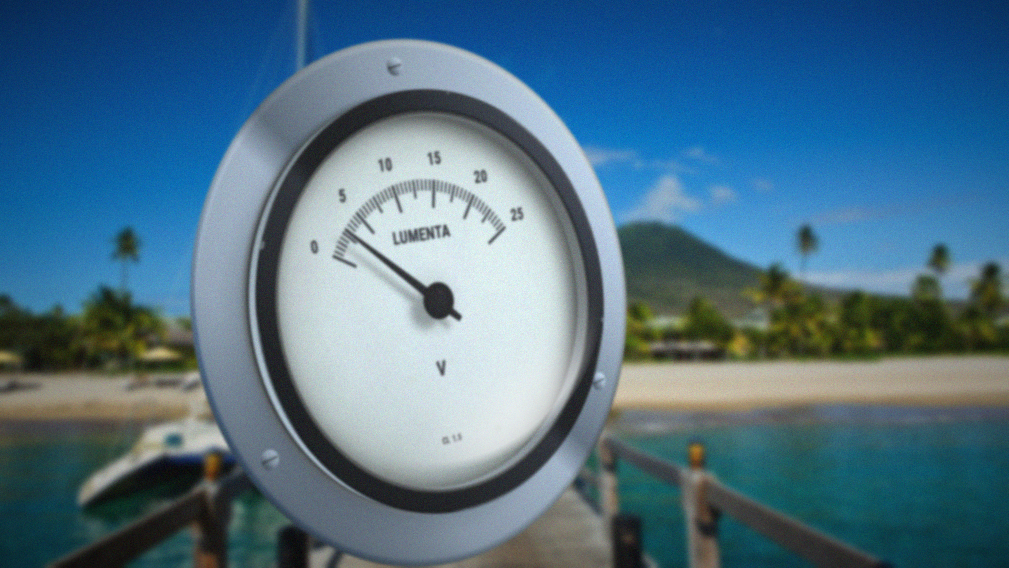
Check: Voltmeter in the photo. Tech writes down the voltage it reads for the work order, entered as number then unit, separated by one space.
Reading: 2.5 V
